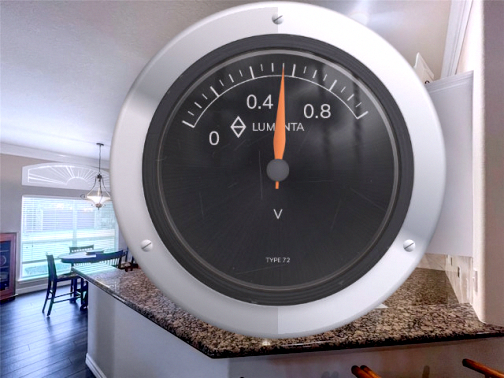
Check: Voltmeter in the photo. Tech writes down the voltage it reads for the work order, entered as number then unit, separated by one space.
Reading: 0.55 V
